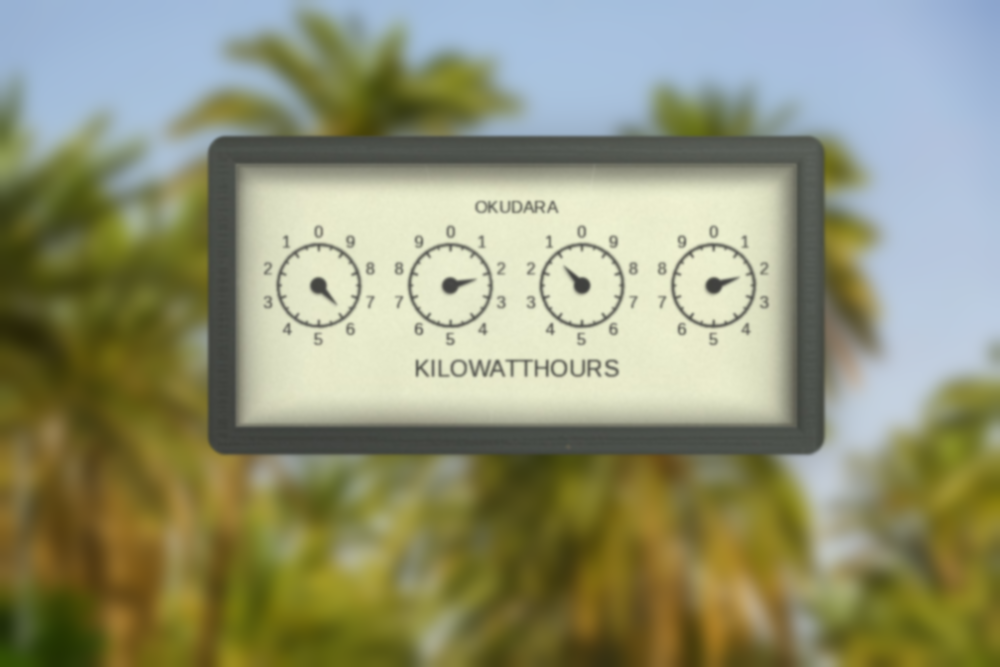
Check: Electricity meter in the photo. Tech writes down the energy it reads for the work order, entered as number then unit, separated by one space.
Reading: 6212 kWh
